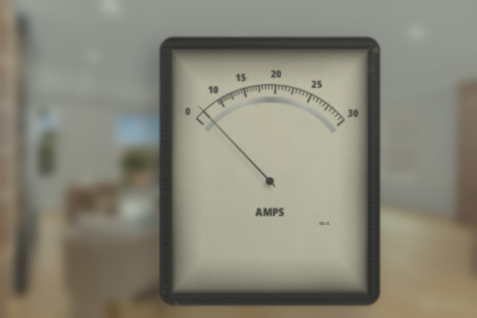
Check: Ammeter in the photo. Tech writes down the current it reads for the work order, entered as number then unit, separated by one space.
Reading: 5 A
